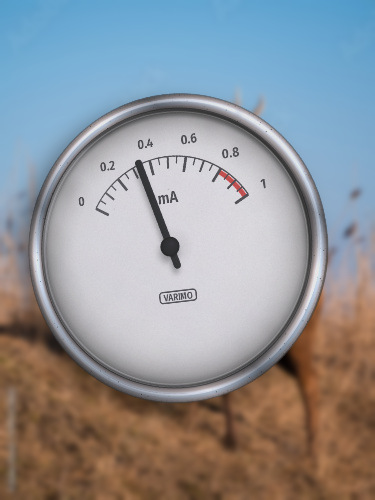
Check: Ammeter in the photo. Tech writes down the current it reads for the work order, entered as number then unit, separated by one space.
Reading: 0.35 mA
